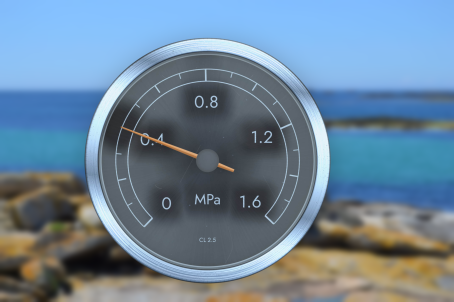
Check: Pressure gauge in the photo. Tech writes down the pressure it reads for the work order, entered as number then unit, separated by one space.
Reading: 0.4 MPa
